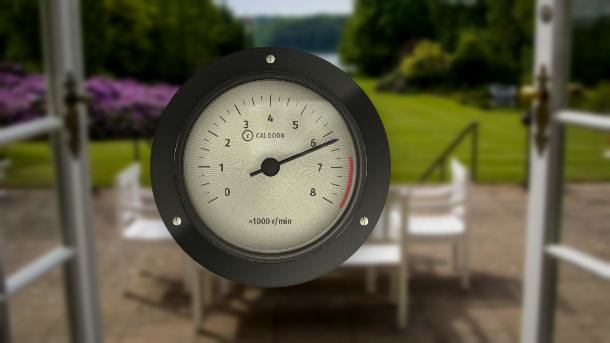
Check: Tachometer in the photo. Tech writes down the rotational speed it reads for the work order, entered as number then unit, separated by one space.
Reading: 6250 rpm
